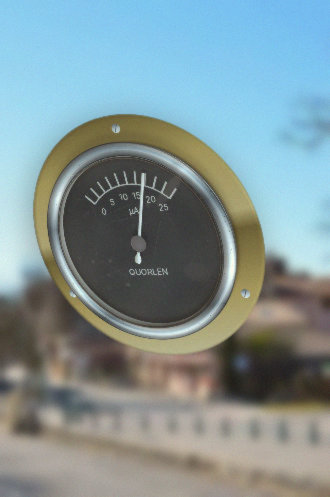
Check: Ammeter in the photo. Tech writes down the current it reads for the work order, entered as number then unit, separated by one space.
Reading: 17.5 µA
